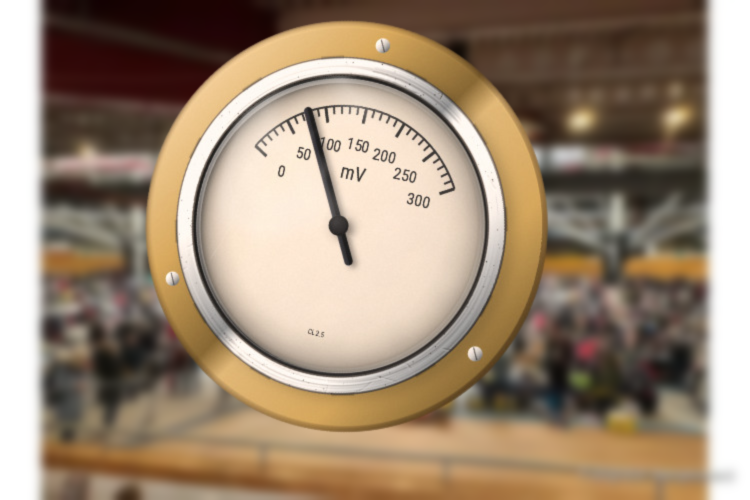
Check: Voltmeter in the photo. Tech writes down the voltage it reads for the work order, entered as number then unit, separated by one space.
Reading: 80 mV
